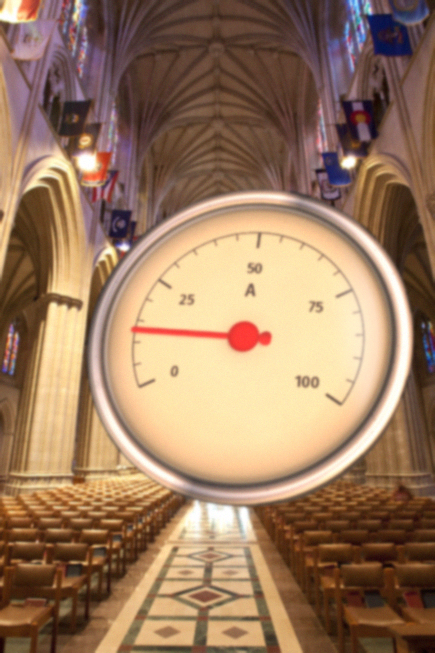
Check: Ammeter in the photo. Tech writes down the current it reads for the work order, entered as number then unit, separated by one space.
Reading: 12.5 A
